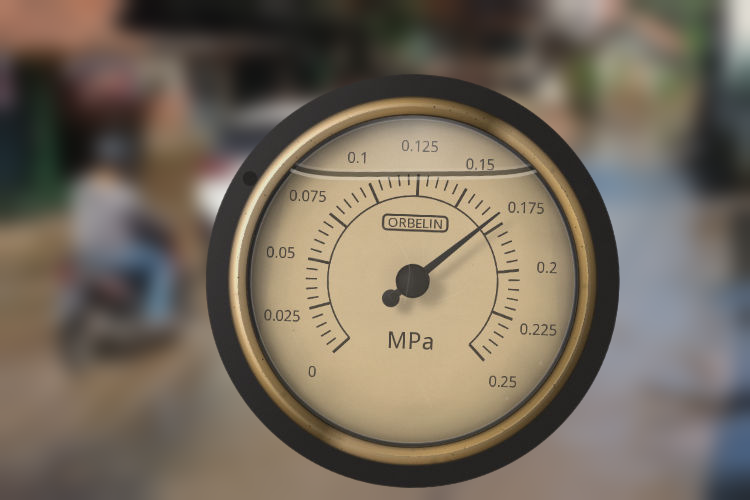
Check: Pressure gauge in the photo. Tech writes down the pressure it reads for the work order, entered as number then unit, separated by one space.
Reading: 0.17 MPa
